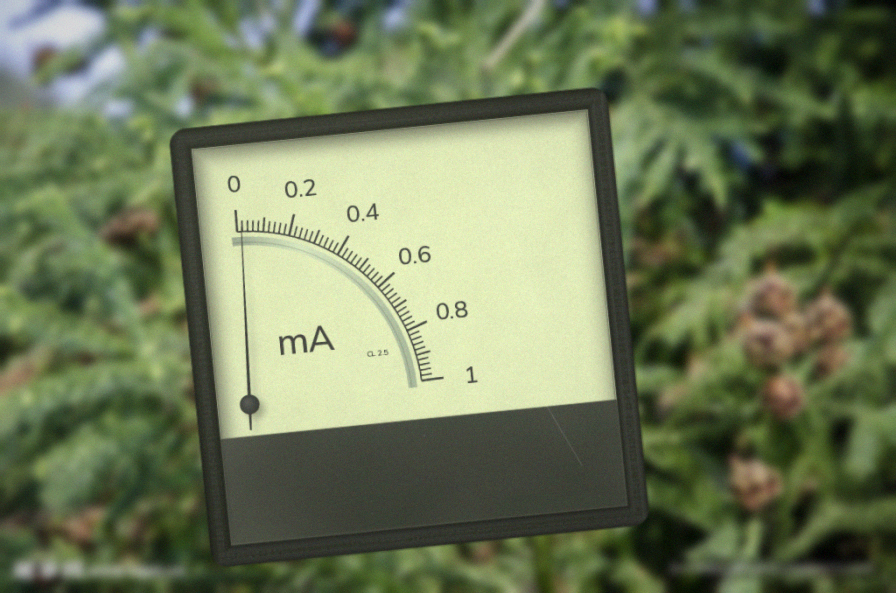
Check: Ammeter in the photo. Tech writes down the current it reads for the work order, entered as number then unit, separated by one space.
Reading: 0.02 mA
